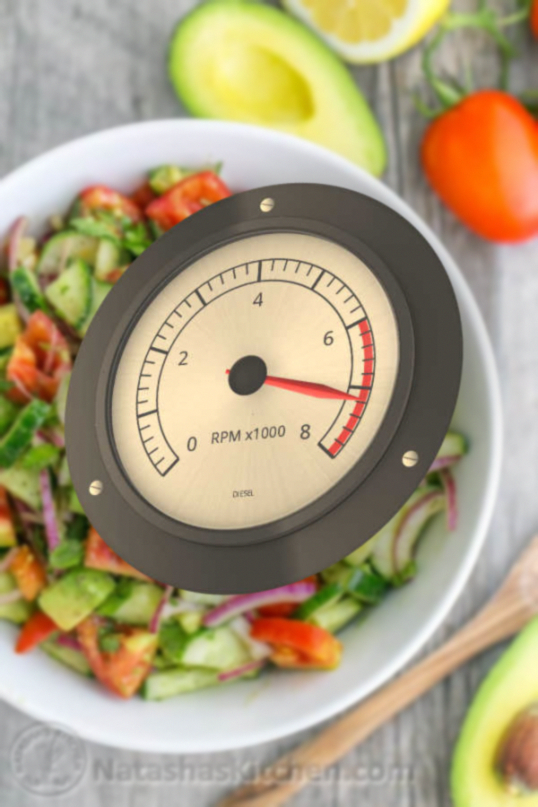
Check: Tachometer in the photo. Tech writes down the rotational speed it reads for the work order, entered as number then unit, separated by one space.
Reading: 7200 rpm
